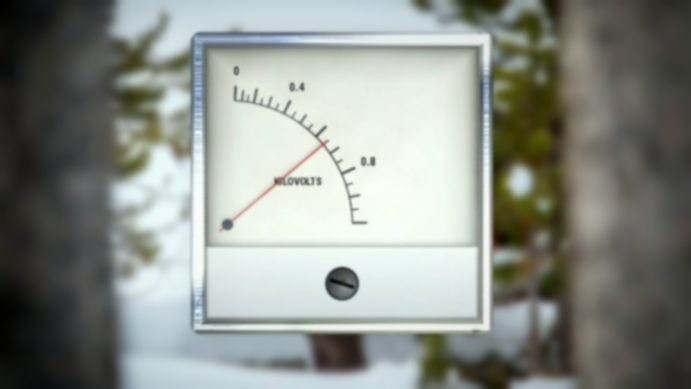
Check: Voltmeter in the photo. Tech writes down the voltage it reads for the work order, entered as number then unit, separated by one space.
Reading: 0.65 kV
